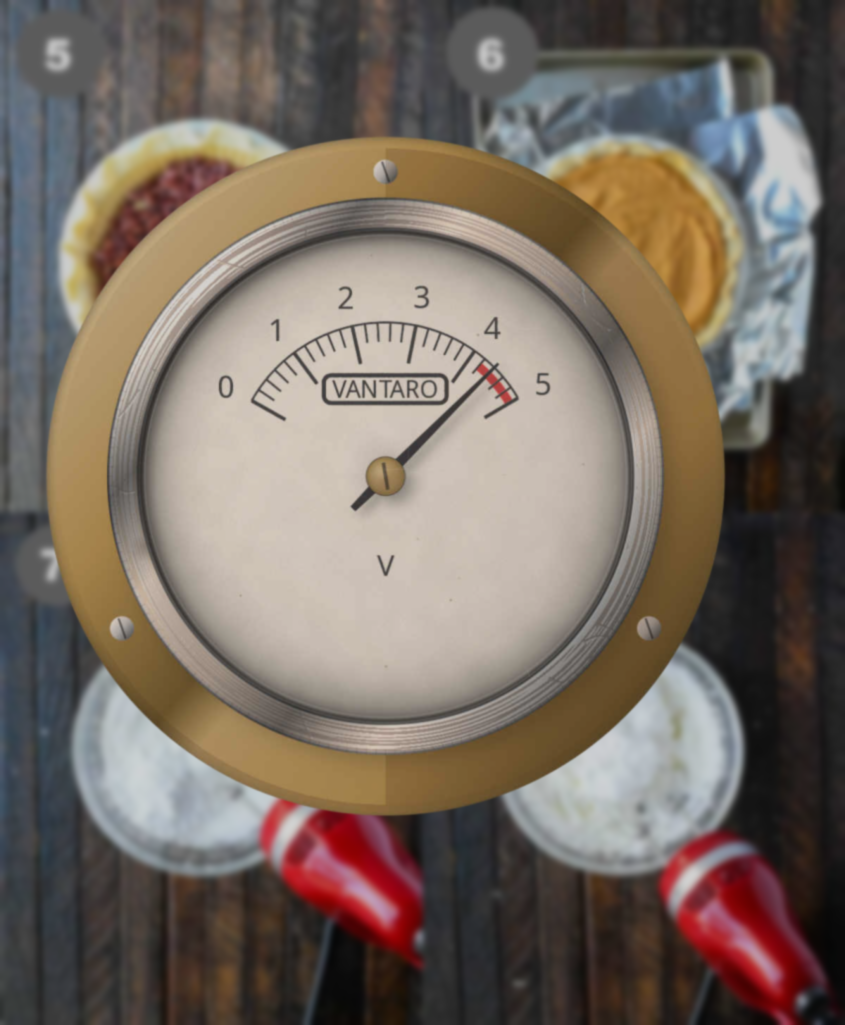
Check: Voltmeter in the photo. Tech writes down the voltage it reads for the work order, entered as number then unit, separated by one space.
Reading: 4.4 V
